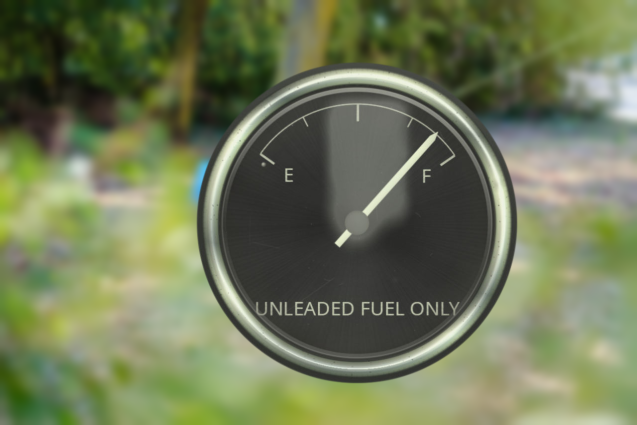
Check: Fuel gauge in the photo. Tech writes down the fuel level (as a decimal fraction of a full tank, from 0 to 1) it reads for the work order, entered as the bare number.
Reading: 0.875
